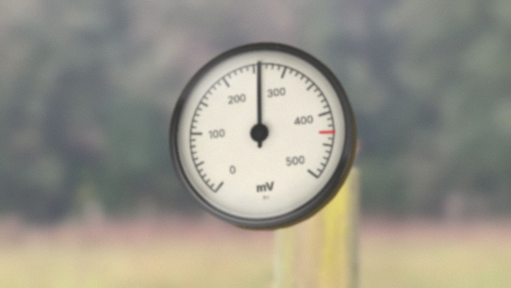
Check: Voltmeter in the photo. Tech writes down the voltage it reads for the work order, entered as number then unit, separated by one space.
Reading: 260 mV
